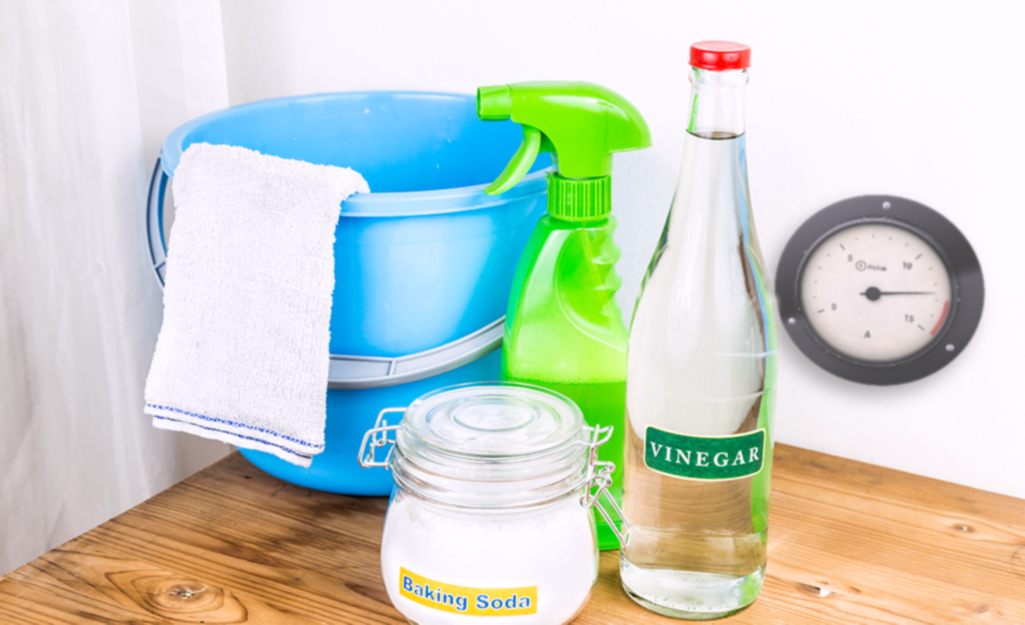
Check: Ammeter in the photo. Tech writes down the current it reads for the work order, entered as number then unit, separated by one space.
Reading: 12.5 A
